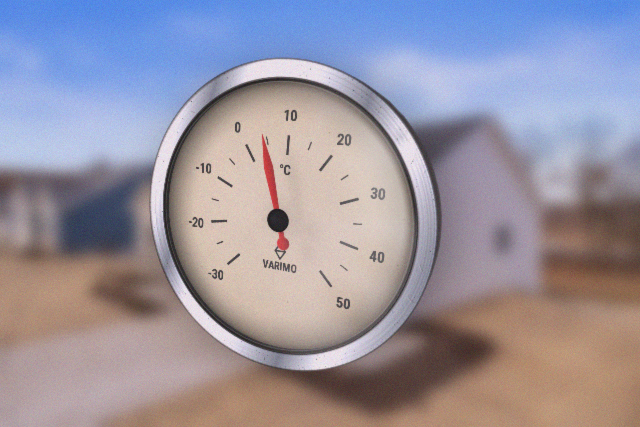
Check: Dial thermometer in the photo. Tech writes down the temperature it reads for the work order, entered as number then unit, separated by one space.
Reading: 5 °C
